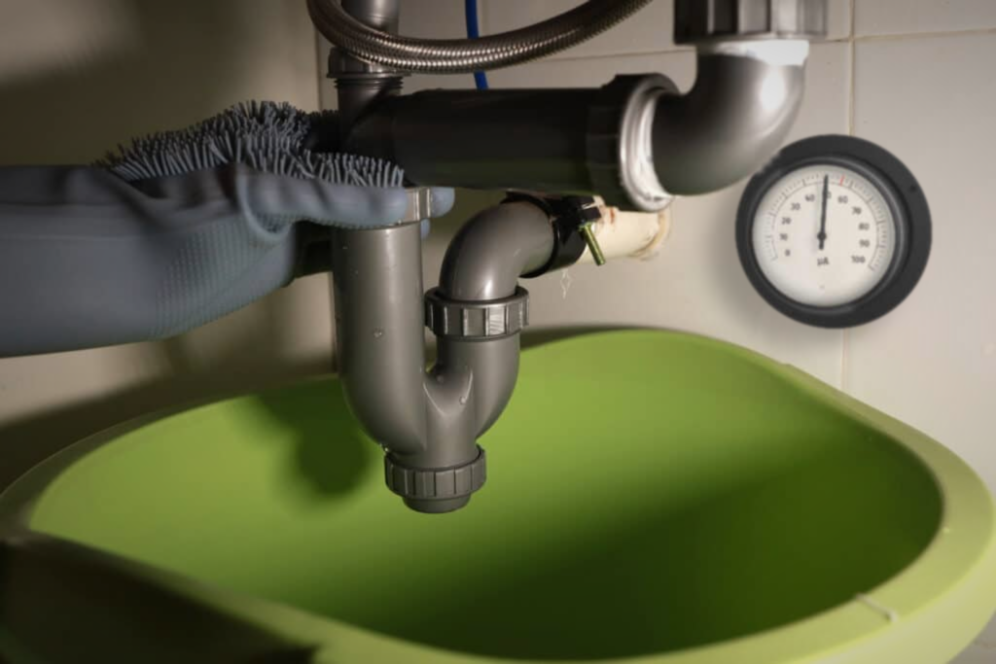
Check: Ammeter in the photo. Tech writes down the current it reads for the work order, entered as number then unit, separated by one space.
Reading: 50 µA
